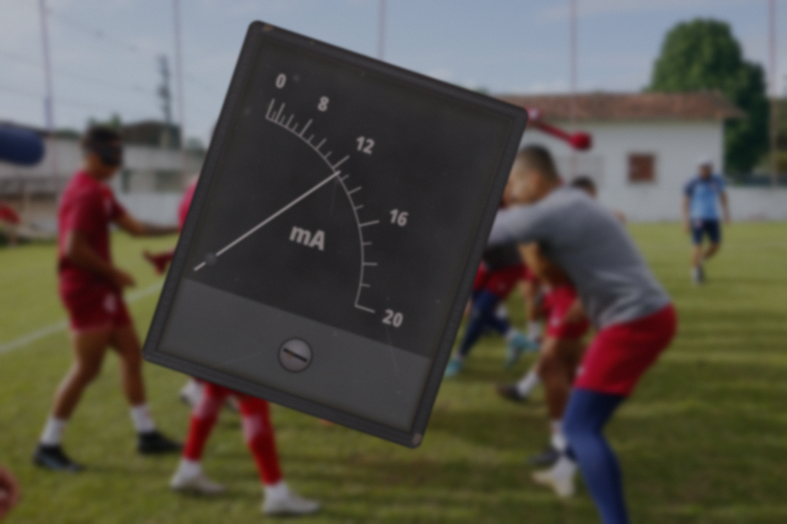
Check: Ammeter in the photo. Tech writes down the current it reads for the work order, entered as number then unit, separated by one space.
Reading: 12.5 mA
